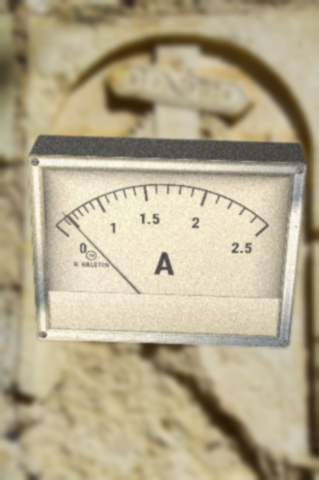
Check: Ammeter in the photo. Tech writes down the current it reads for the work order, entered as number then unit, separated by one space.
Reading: 0.5 A
